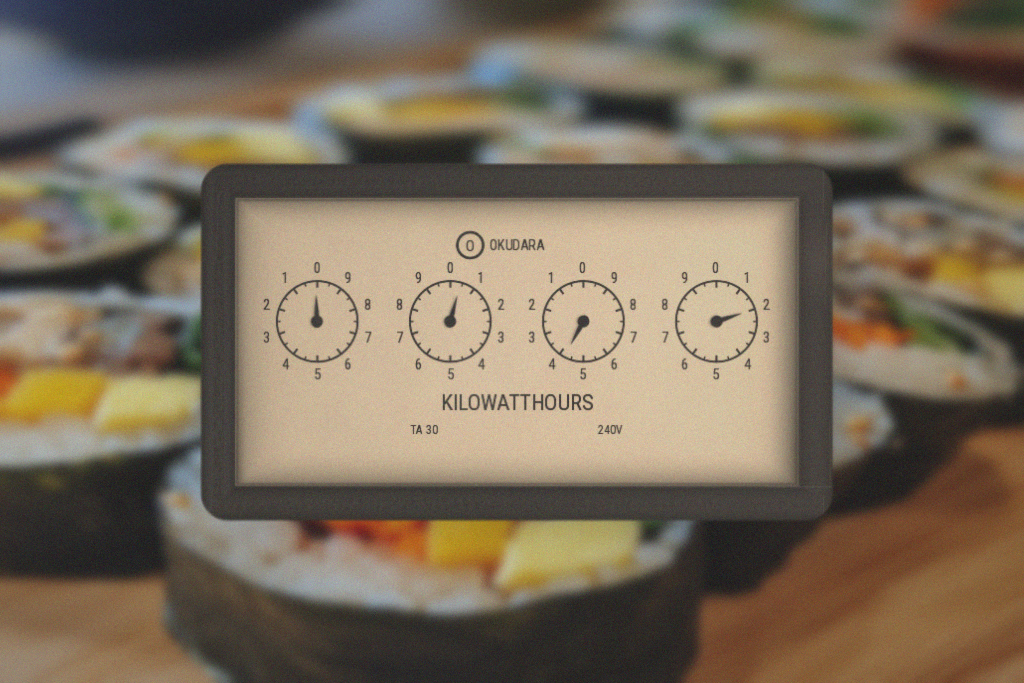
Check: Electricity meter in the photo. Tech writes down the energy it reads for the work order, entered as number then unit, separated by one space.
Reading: 42 kWh
